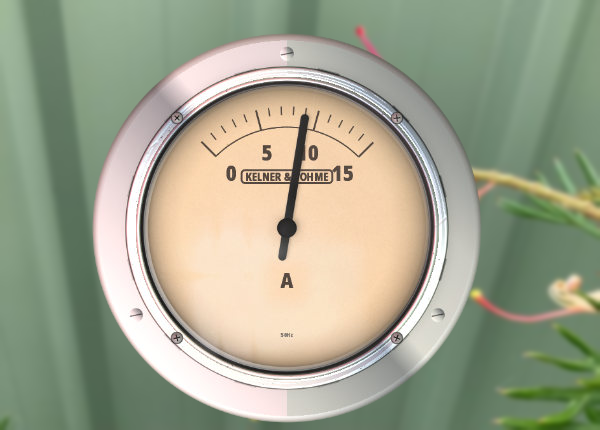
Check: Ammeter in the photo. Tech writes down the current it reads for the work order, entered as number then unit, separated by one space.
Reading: 9 A
